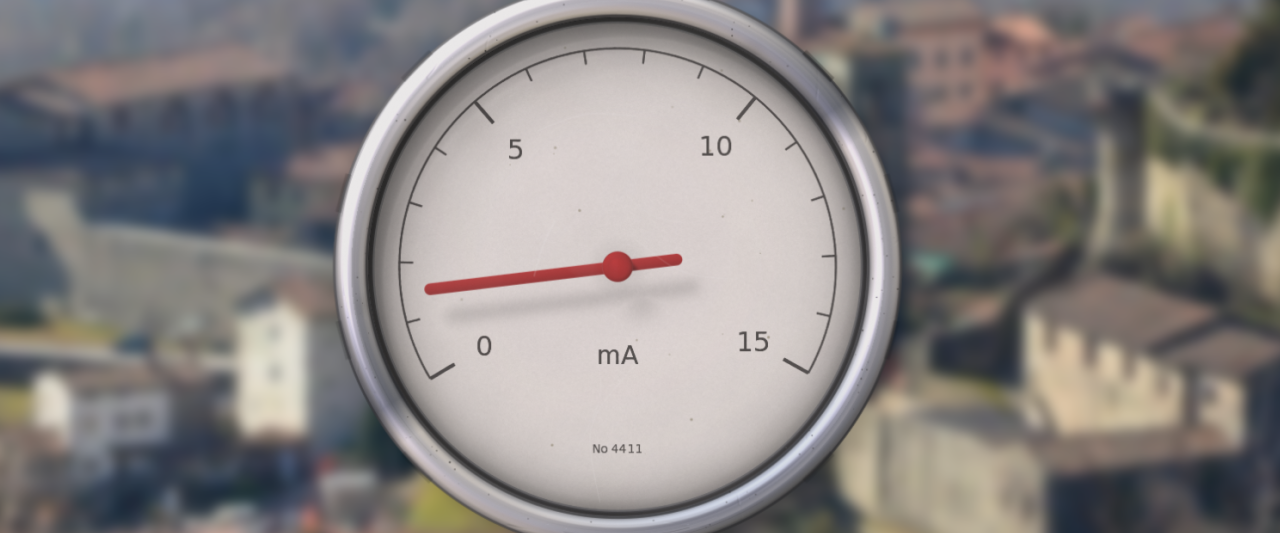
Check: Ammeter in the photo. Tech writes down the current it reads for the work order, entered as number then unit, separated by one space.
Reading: 1.5 mA
